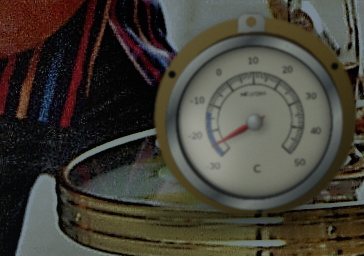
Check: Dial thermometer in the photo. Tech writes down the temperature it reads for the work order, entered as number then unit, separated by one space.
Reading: -25 °C
